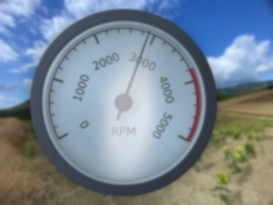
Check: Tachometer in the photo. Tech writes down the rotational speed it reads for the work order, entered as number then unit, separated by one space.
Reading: 2900 rpm
